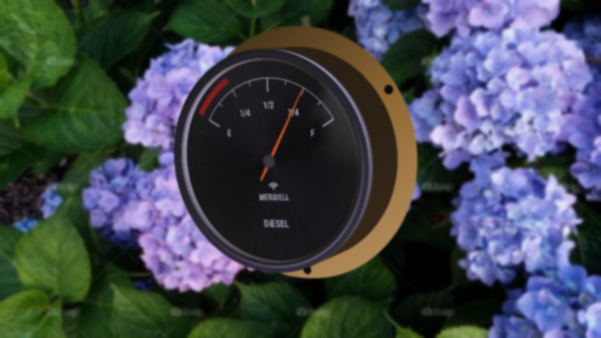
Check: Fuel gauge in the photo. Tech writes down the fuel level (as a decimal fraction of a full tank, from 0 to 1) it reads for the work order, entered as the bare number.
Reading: 0.75
